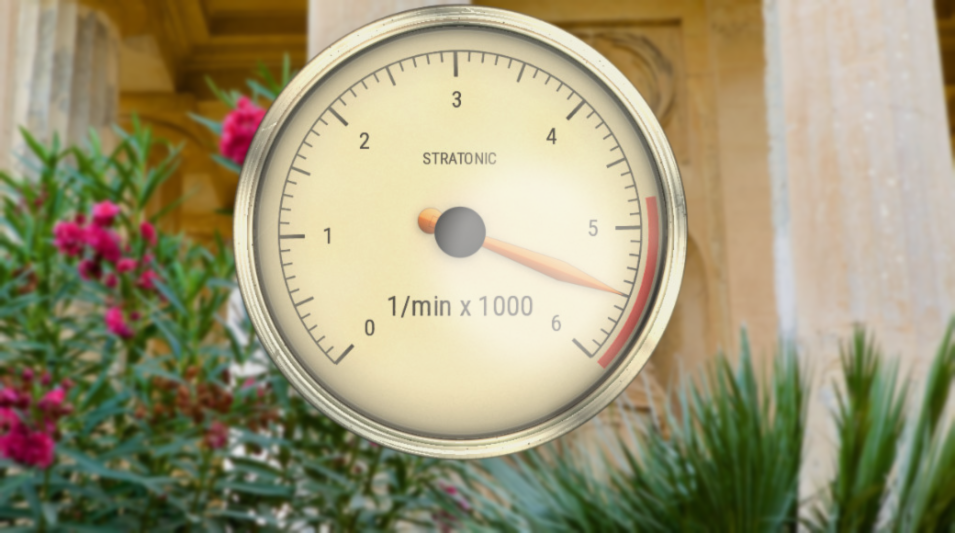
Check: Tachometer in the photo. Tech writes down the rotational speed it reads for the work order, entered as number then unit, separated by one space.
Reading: 5500 rpm
